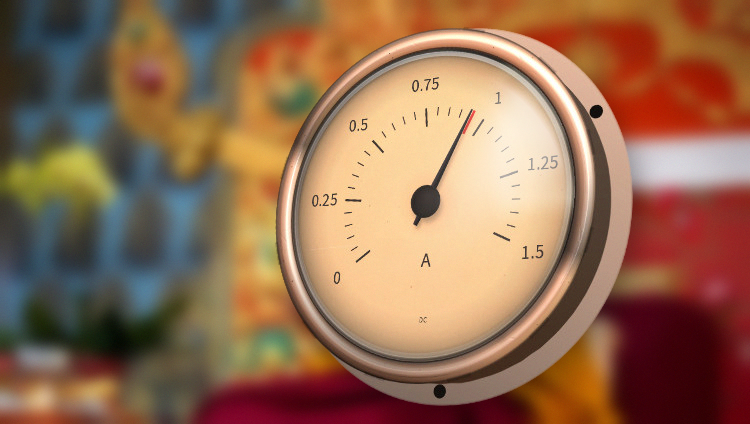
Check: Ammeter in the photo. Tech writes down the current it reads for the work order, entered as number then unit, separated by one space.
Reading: 0.95 A
